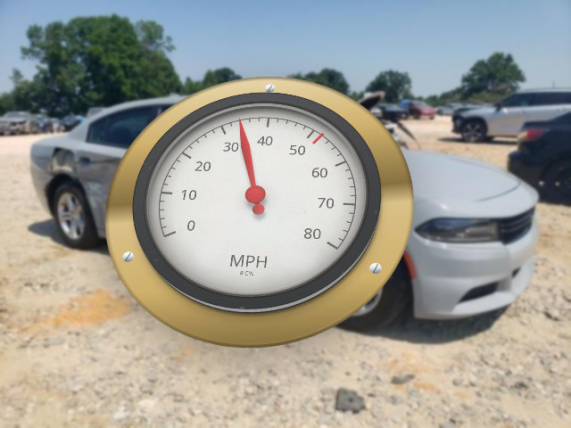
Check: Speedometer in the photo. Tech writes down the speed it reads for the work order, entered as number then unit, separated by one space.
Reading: 34 mph
